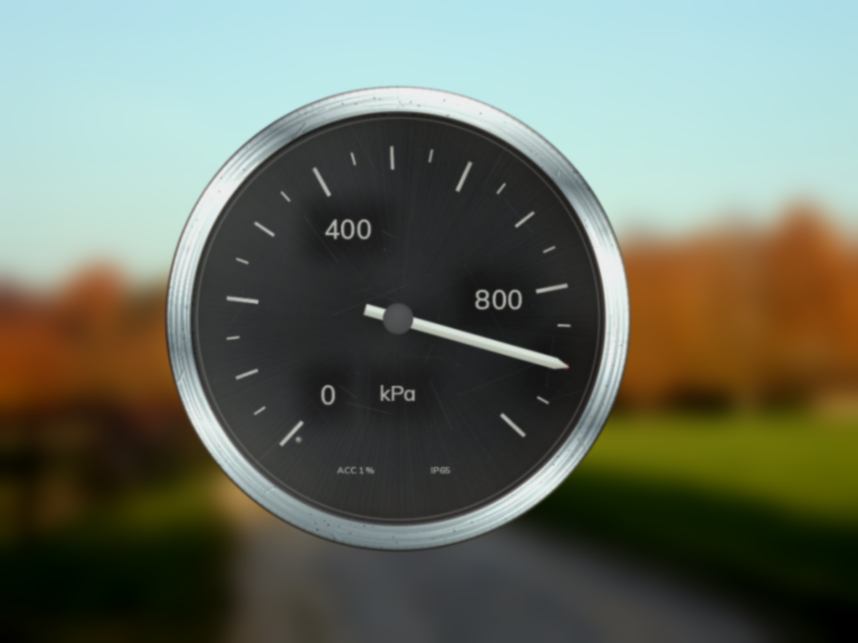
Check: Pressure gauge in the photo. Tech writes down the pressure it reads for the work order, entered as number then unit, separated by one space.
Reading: 900 kPa
